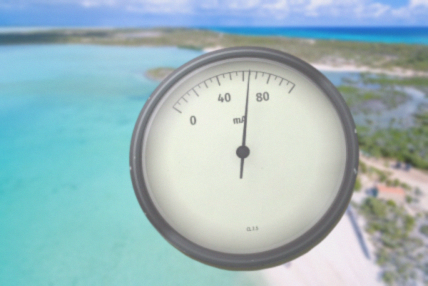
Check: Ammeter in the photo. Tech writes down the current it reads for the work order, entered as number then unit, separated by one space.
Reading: 65 mA
